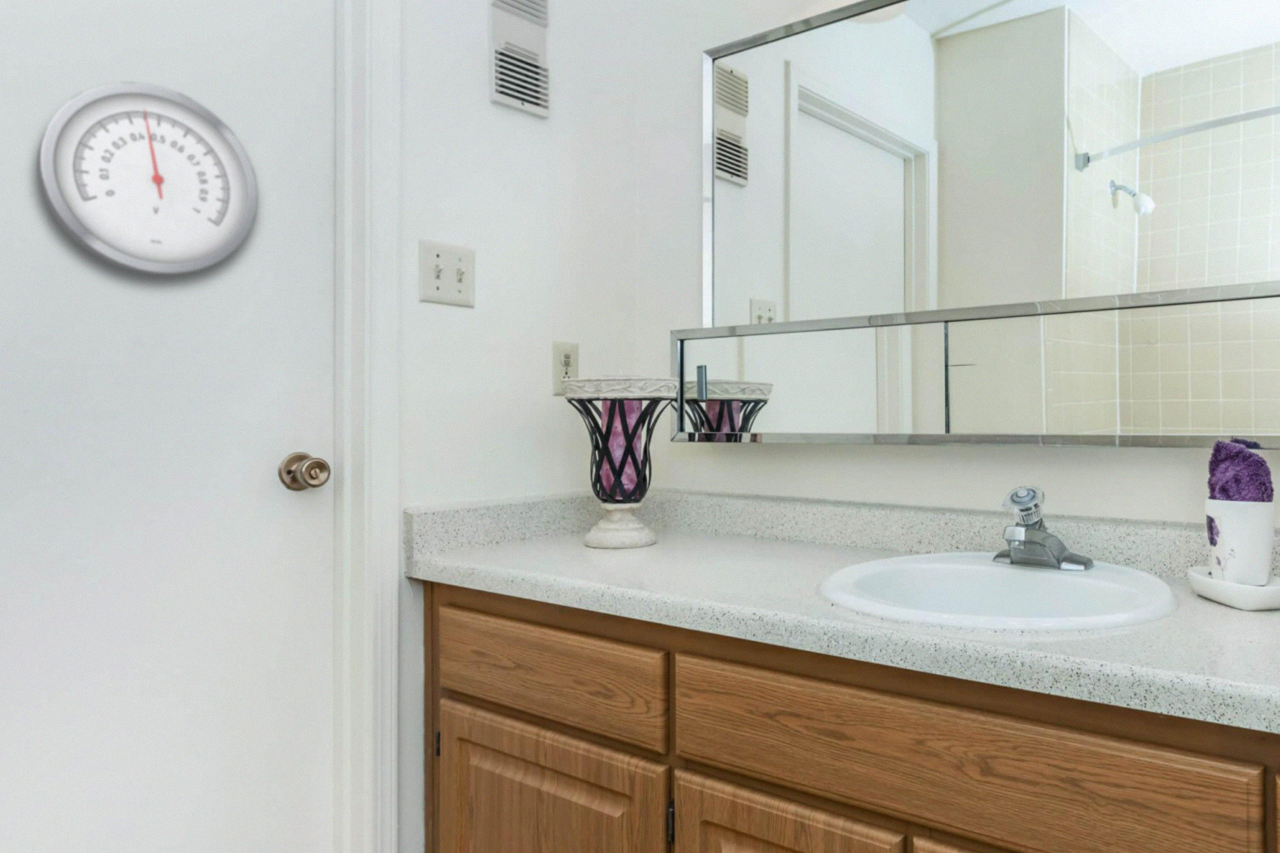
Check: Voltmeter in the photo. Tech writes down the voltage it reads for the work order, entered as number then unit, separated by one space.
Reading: 0.45 V
